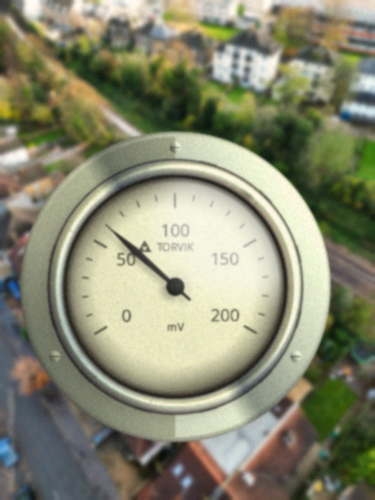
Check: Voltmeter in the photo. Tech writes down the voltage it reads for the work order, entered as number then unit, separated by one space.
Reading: 60 mV
